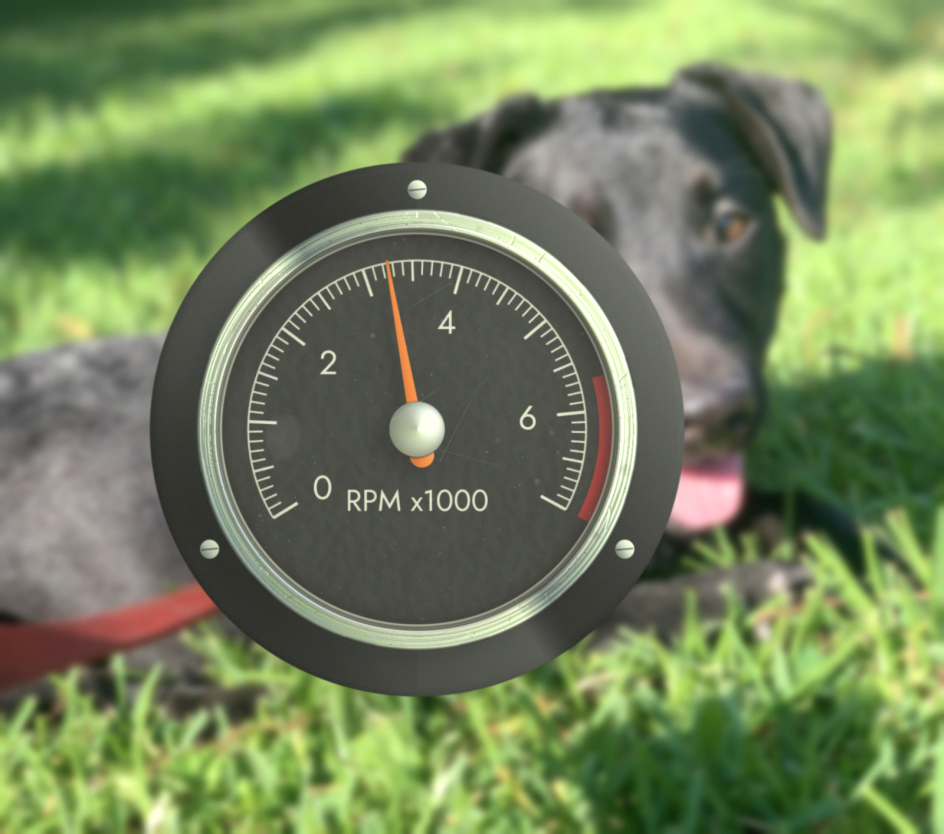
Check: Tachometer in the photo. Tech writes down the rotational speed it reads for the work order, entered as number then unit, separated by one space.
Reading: 3250 rpm
